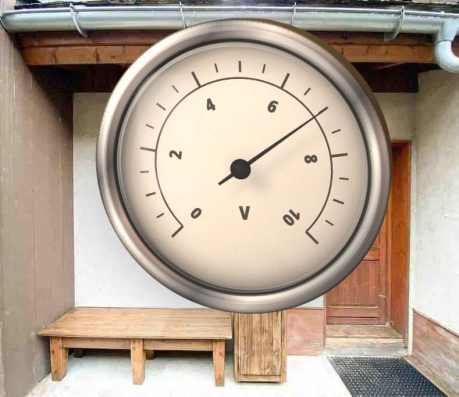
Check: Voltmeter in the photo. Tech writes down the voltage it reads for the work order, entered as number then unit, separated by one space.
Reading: 7 V
